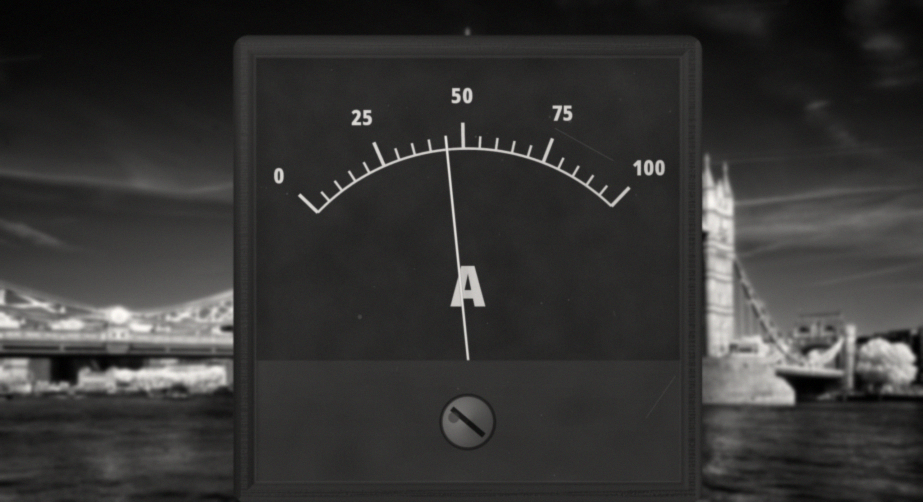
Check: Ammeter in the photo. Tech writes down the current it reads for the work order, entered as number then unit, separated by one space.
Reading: 45 A
